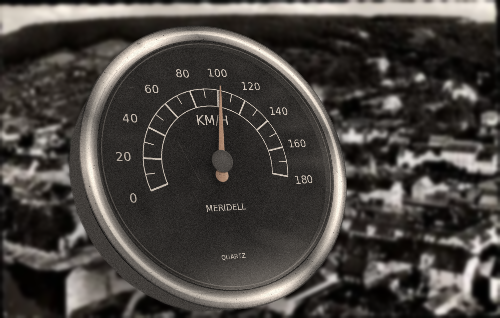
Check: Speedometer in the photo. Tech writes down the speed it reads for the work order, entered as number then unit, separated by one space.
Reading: 100 km/h
